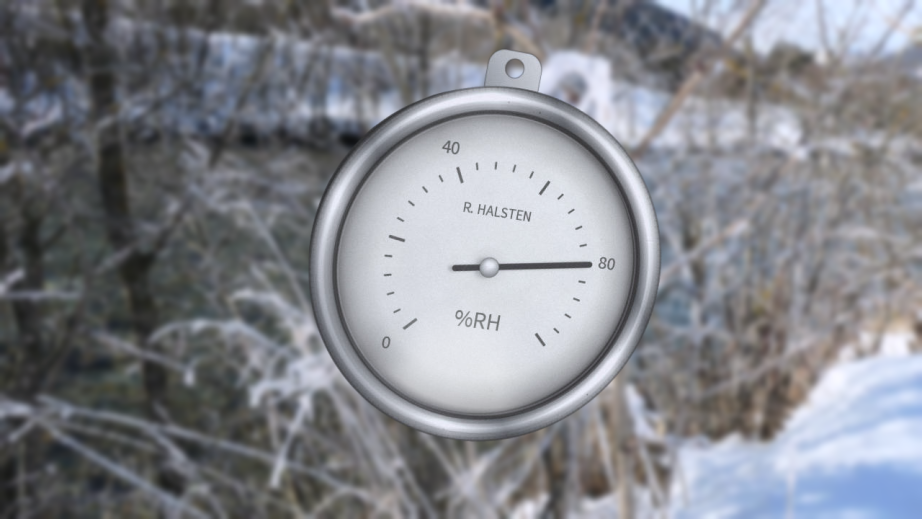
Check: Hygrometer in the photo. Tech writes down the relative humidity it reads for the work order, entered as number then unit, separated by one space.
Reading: 80 %
